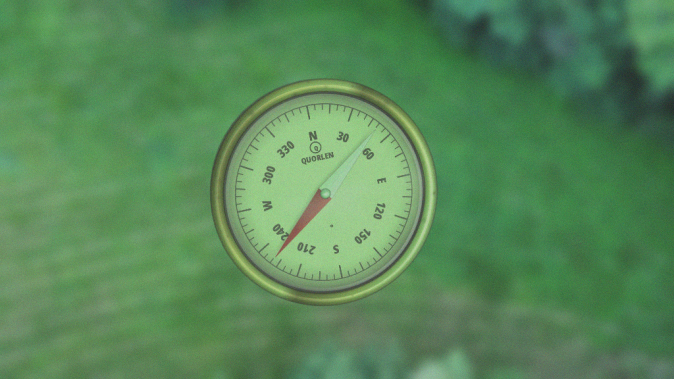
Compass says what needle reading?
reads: 230 °
